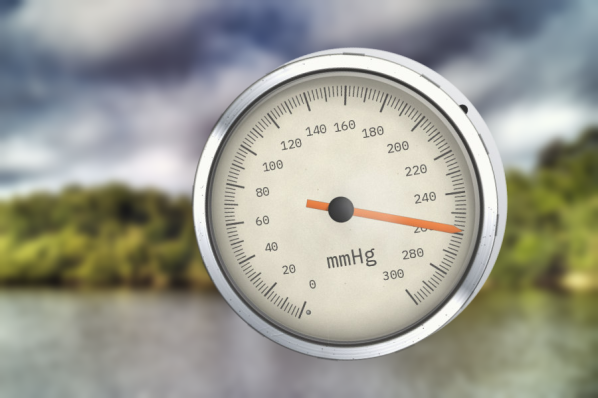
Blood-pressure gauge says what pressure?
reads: 258 mmHg
